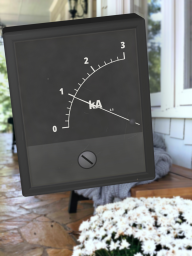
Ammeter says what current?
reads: 1 kA
